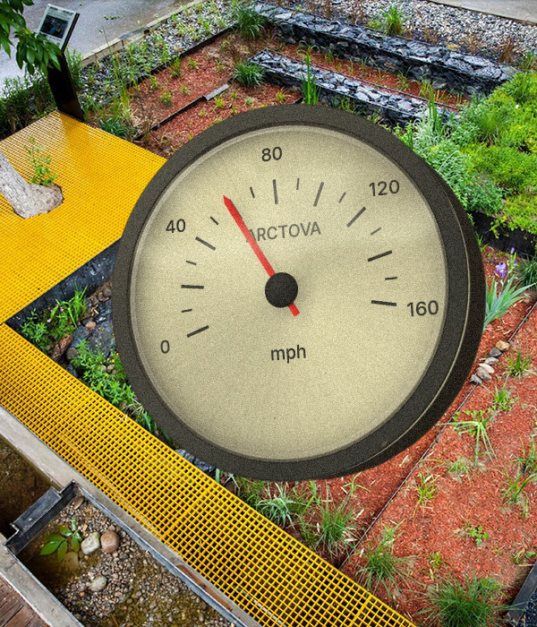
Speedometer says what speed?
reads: 60 mph
